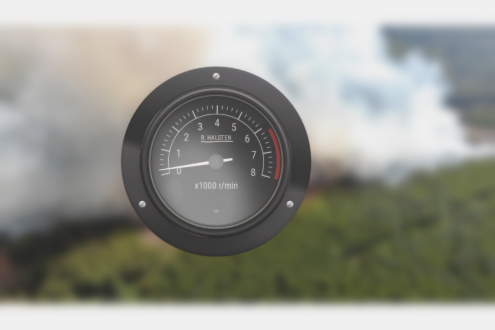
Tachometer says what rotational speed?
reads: 200 rpm
